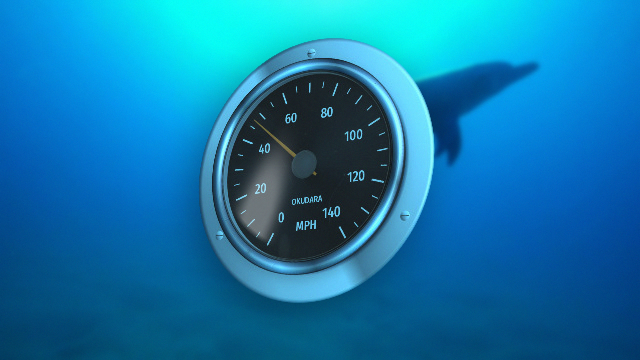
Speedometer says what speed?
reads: 47.5 mph
